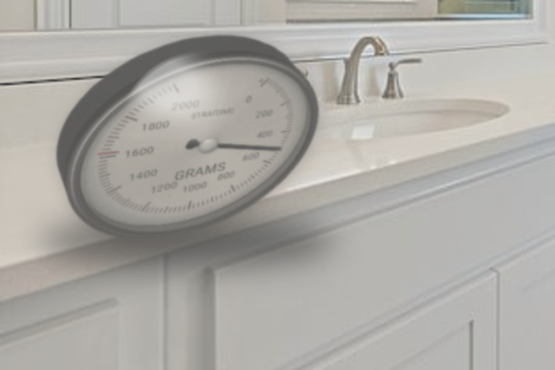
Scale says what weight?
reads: 500 g
